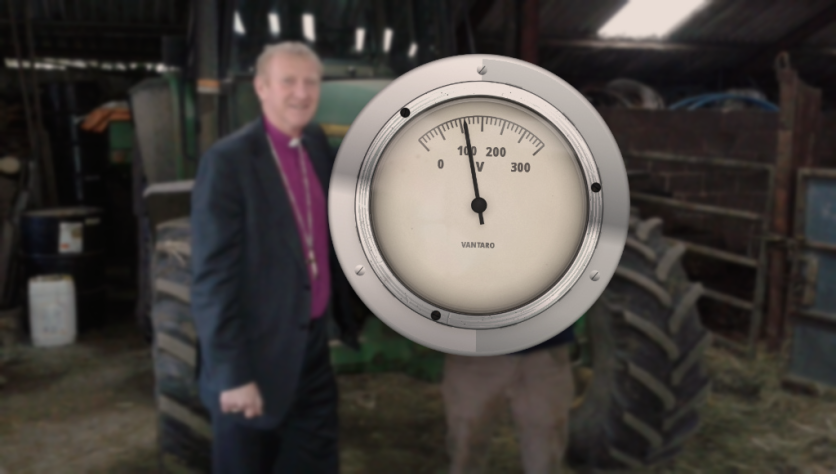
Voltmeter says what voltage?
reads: 110 V
